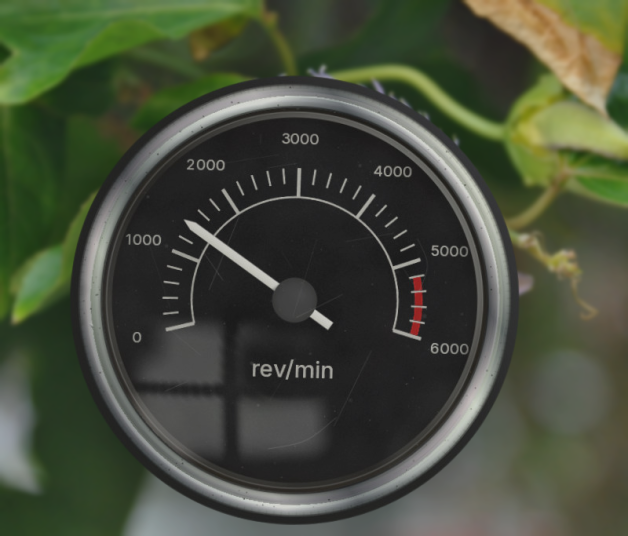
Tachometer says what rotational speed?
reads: 1400 rpm
